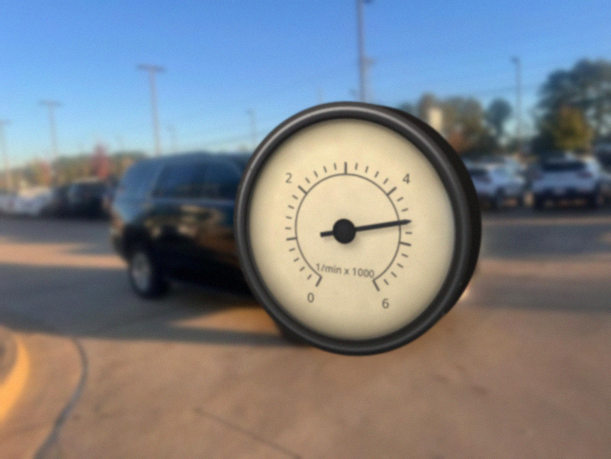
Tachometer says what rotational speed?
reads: 4600 rpm
